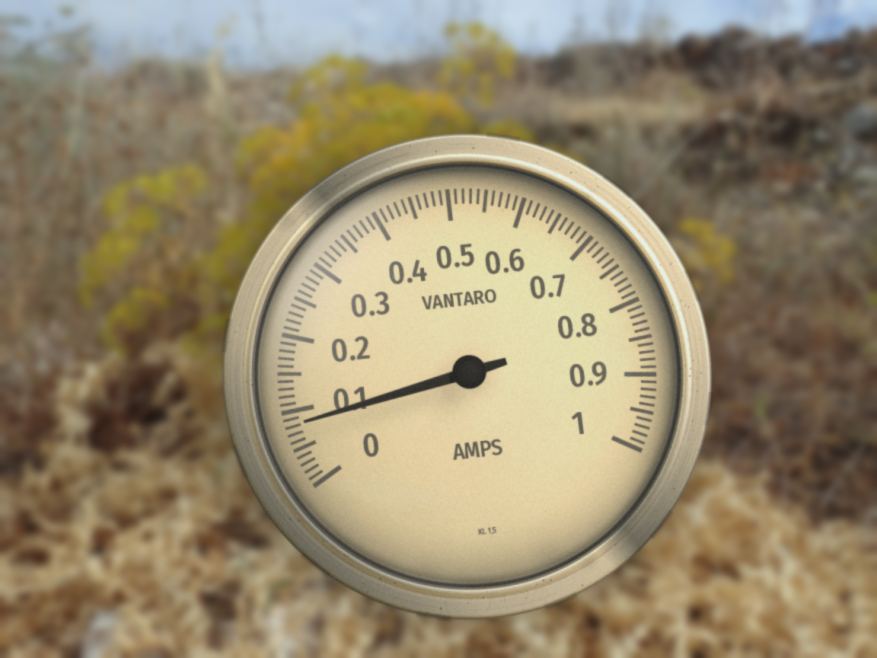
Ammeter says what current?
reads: 0.08 A
